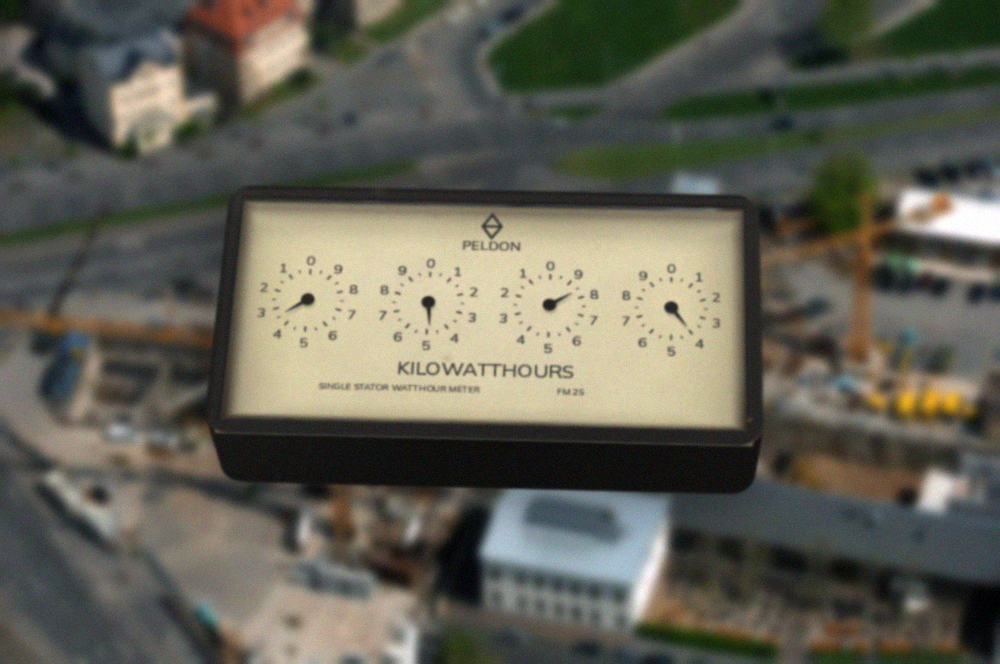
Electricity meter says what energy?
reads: 3484 kWh
